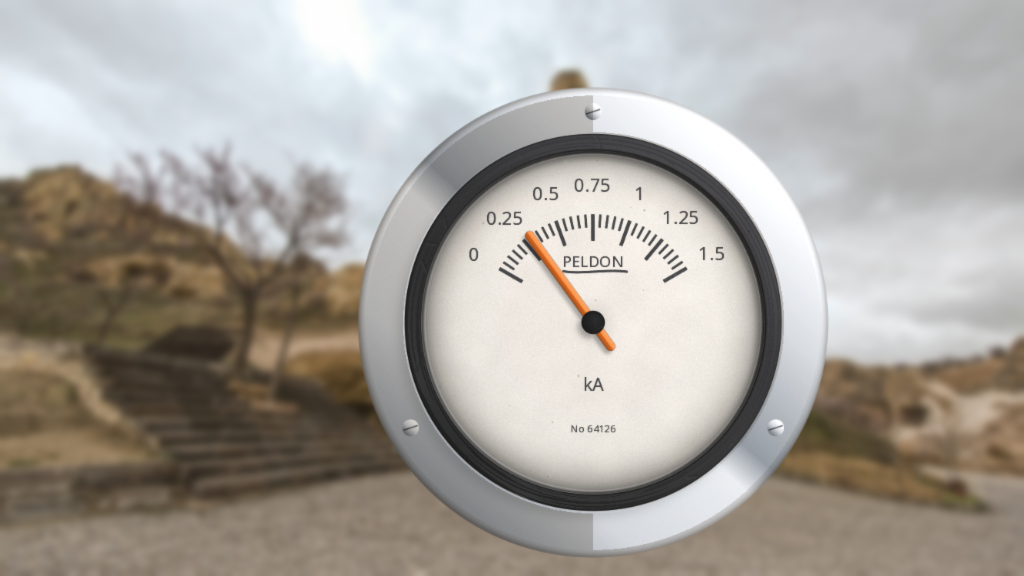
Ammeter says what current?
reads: 0.3 kA
